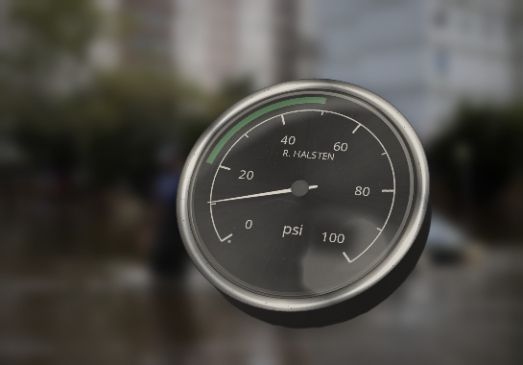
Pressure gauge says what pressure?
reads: 10 psi
